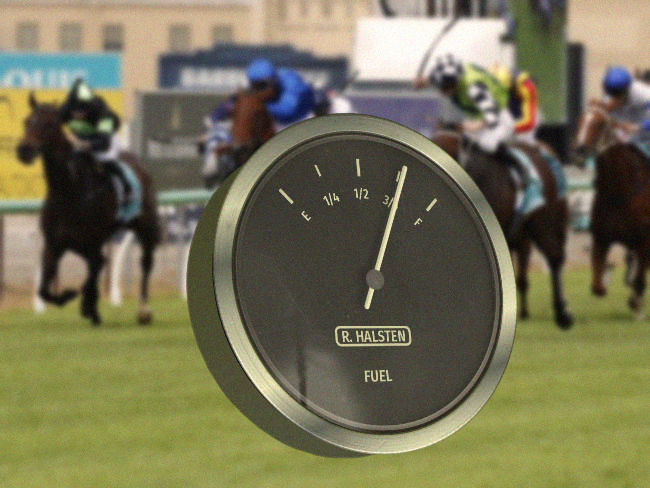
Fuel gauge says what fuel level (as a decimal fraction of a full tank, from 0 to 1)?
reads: 0.75
